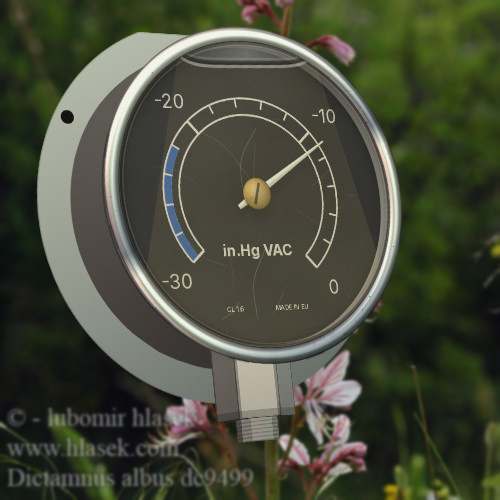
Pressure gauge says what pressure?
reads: -9 inHg
